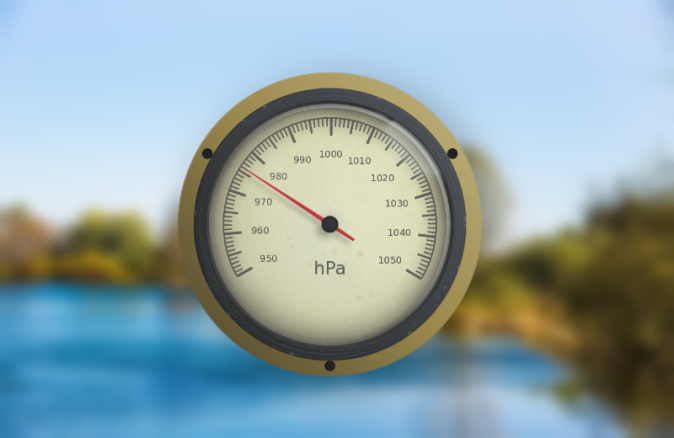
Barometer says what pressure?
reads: 976 hPa
